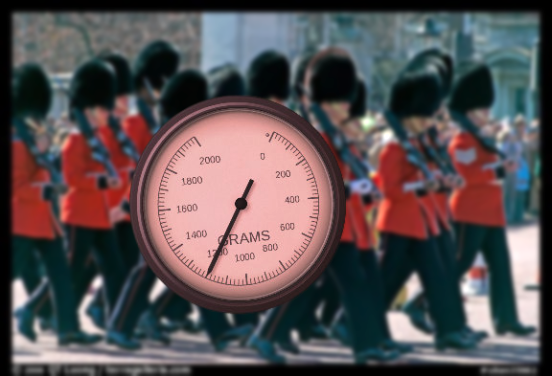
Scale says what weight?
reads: 1200 g
